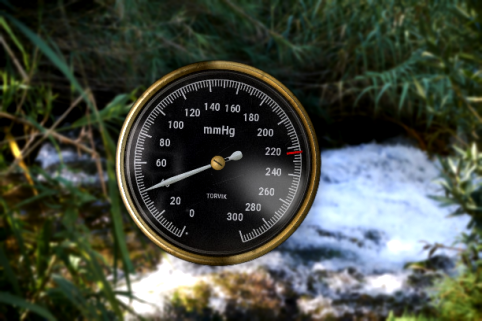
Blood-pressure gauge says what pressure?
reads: 40 mmHg
